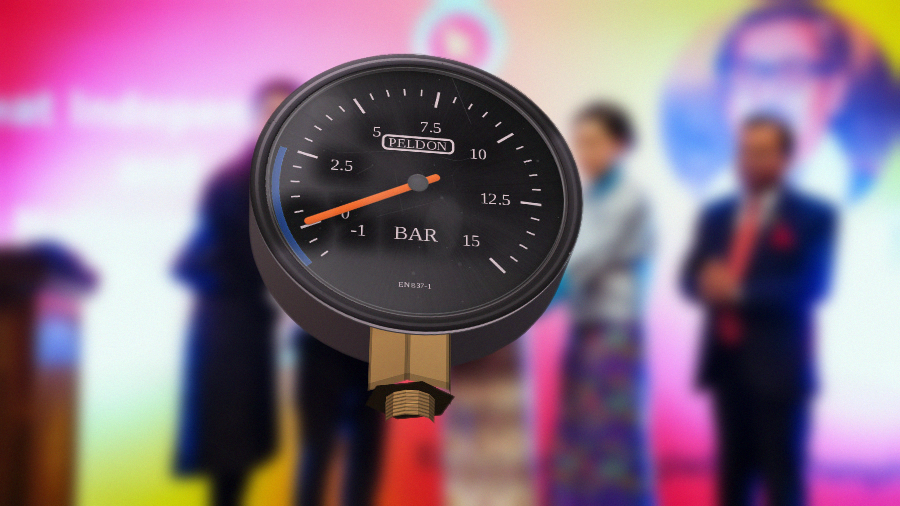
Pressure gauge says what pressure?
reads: 0 bar
